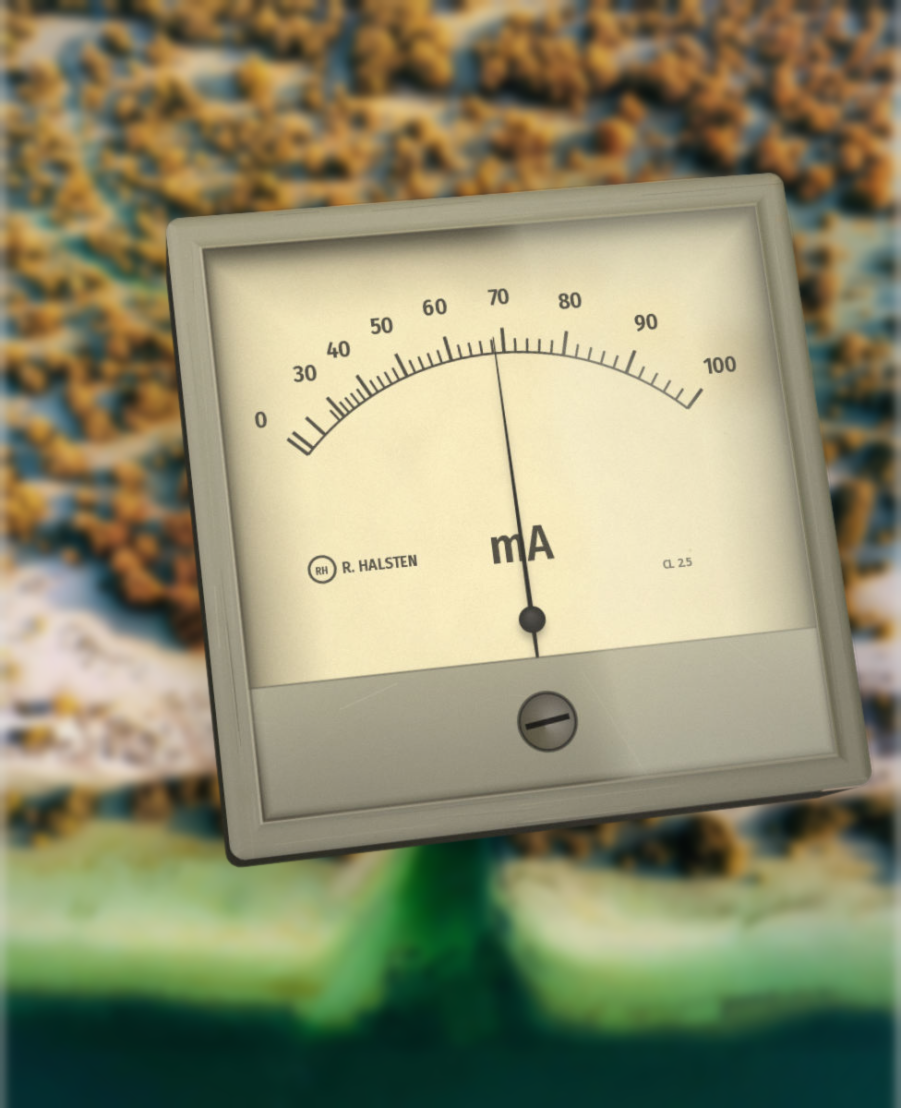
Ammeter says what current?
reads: 68 mA
